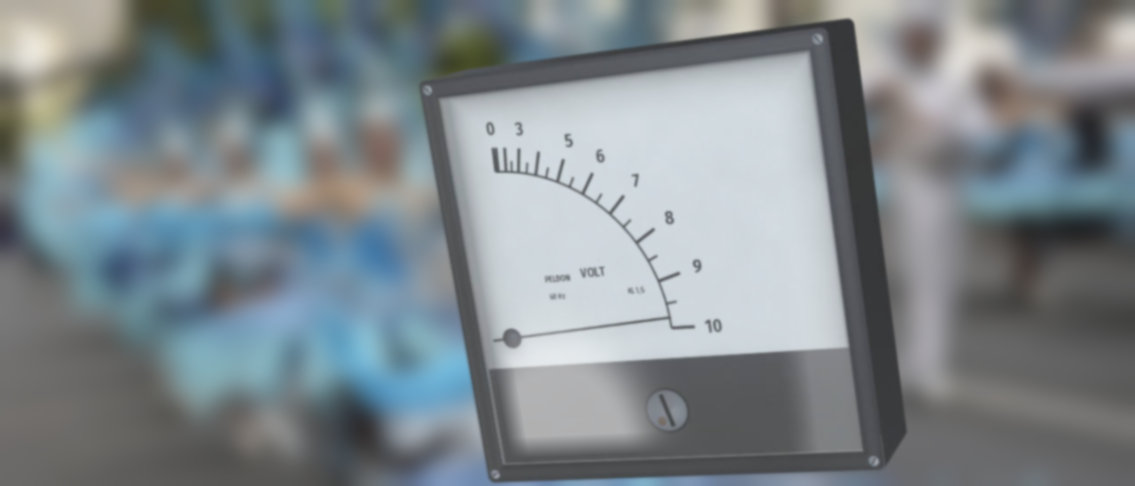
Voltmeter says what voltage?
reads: 9.75 V
